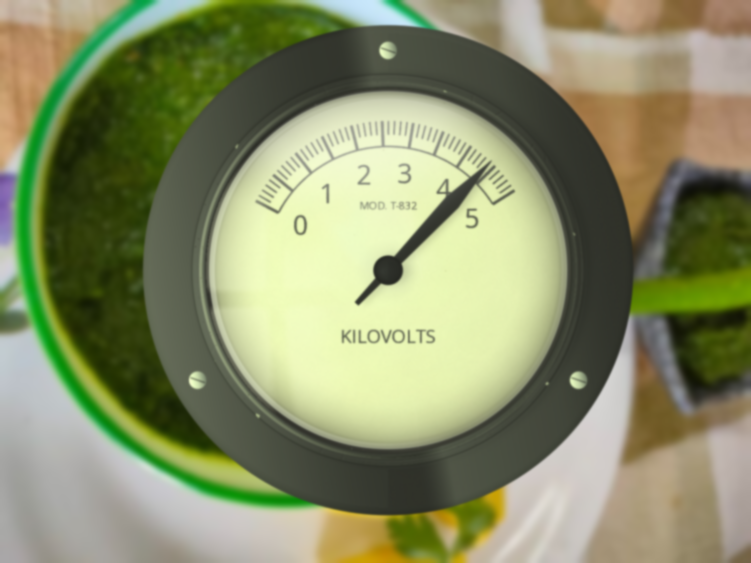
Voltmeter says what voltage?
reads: 4.4 kV
